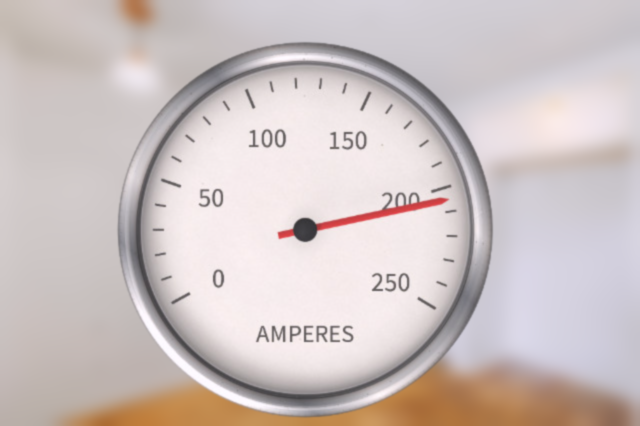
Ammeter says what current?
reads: 205 A
